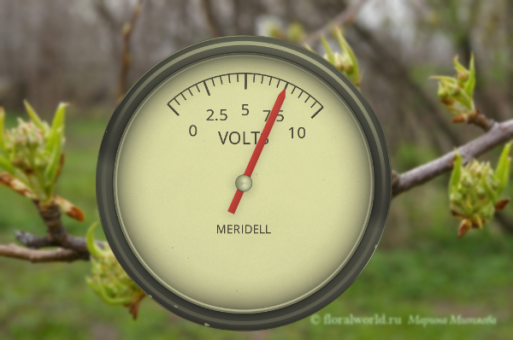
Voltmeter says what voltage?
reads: 7.5 V
